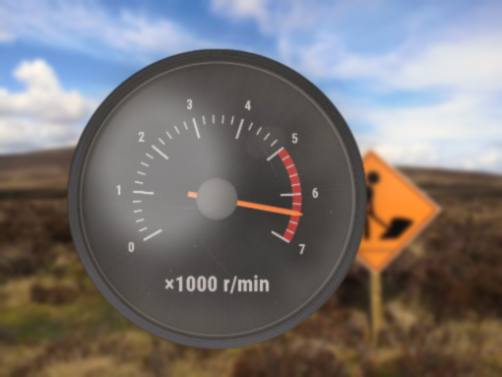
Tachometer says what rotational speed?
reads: 6400 rpm
